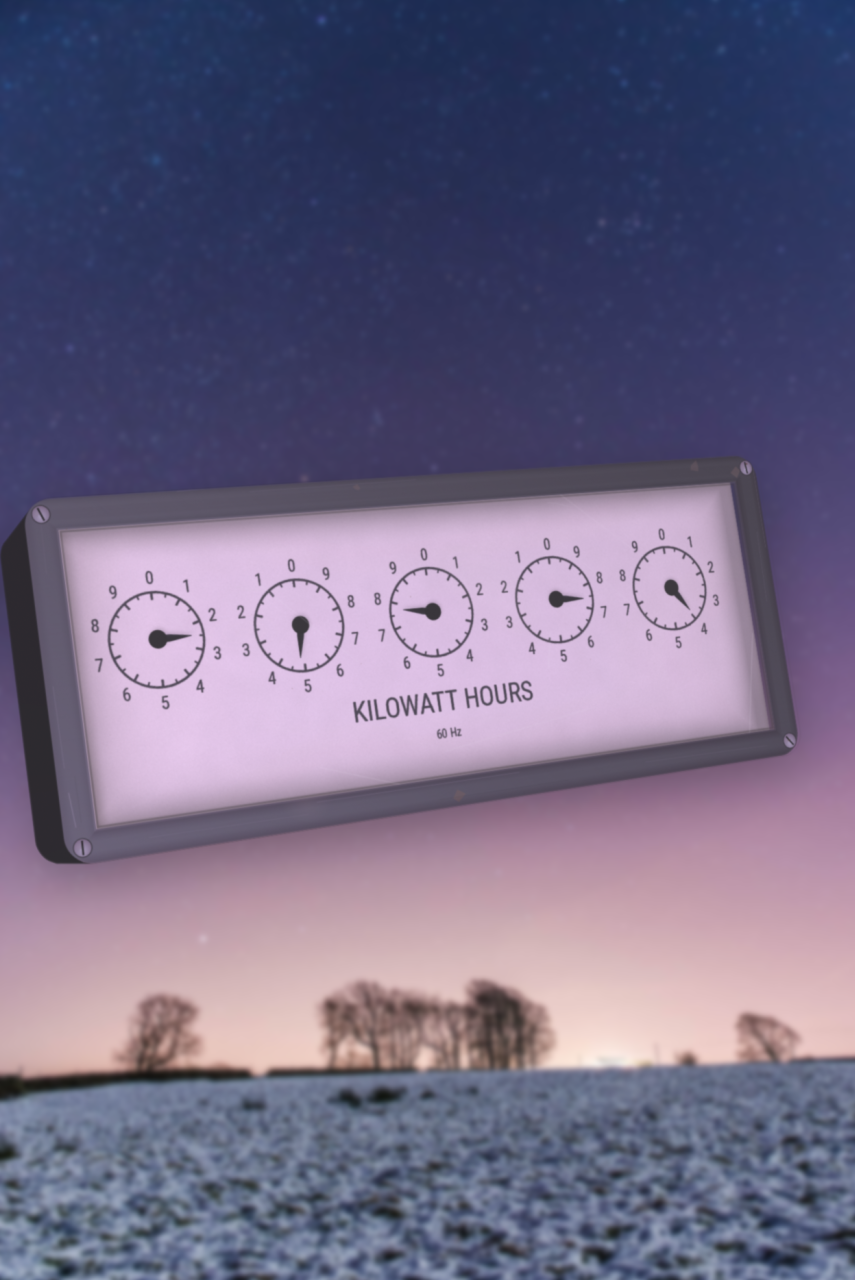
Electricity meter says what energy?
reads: 24774 kWh
